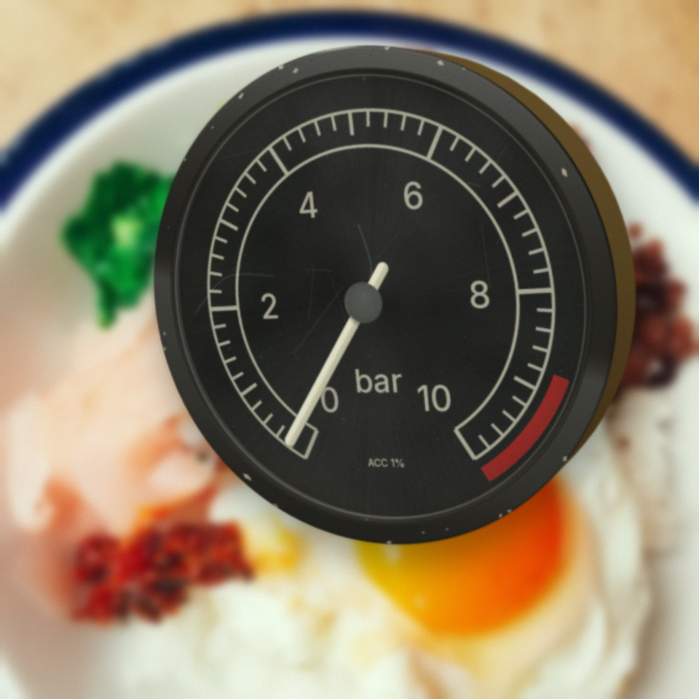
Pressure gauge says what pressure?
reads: 0.2 bar
